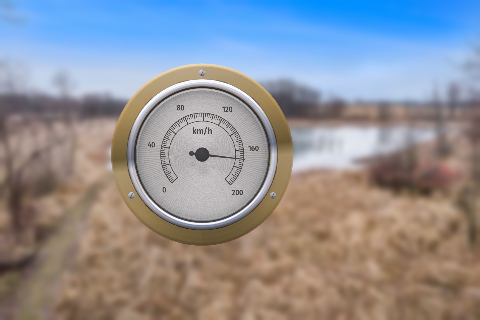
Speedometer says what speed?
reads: 170 km/h
